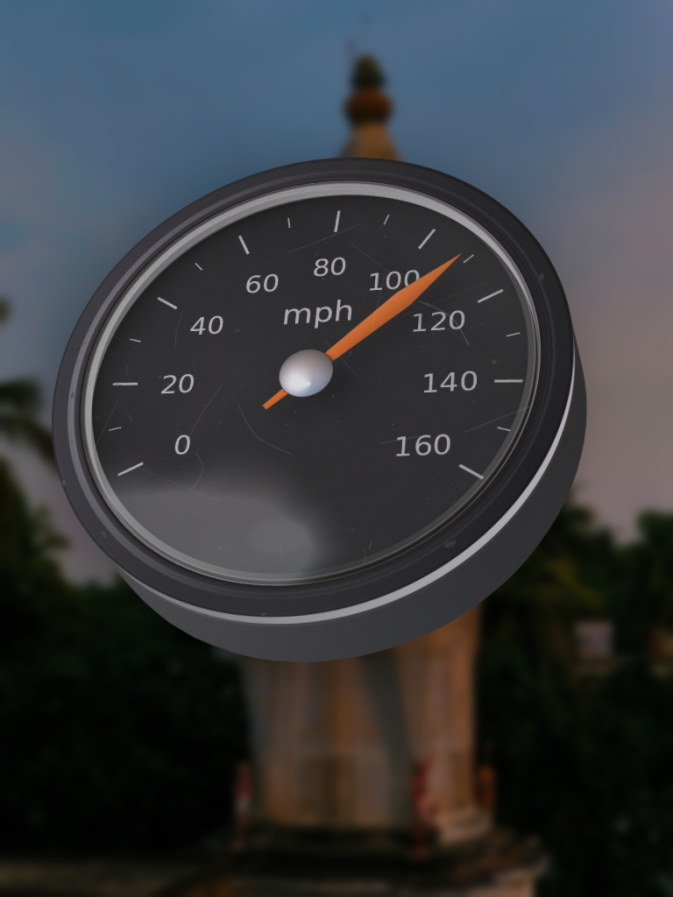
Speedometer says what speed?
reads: 110 mph
